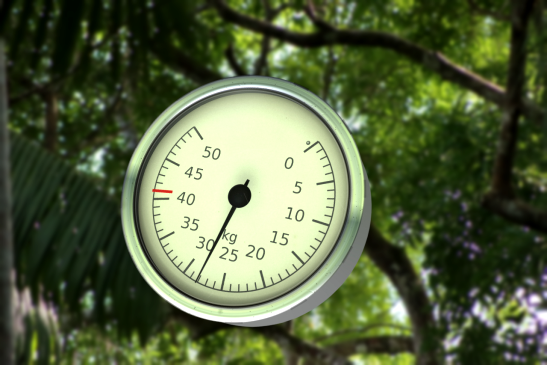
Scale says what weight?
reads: 28 kg
